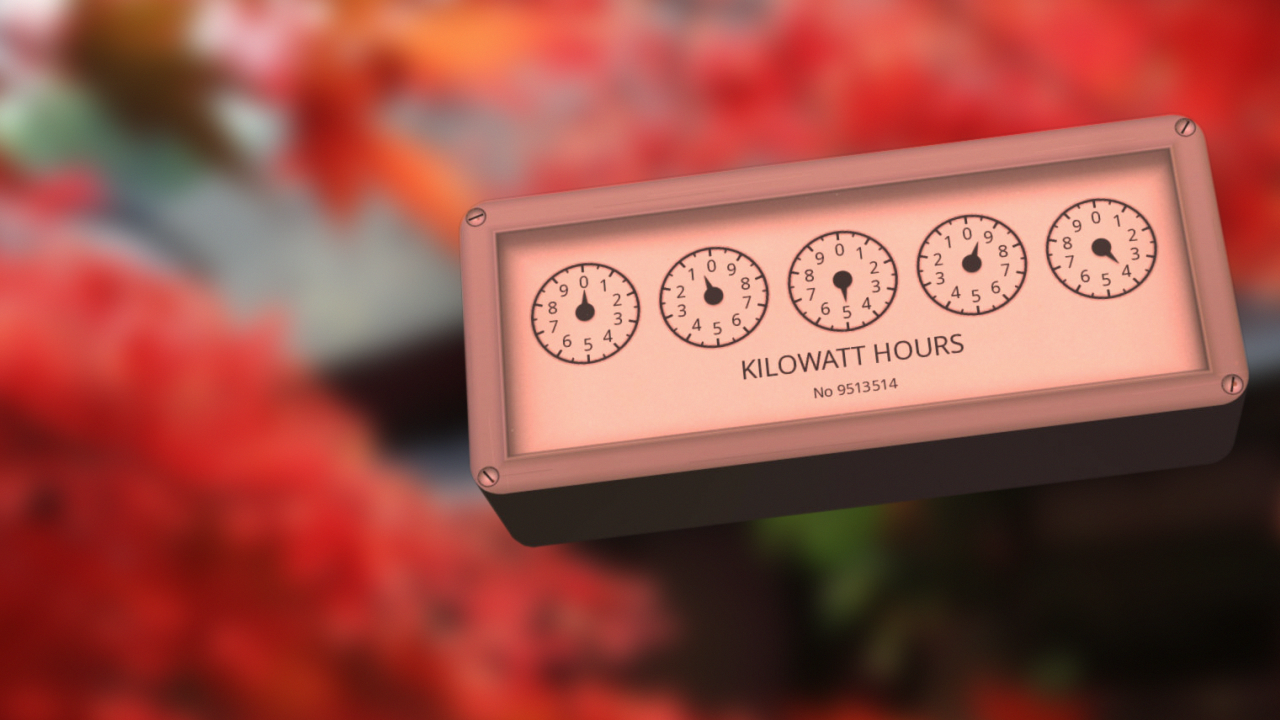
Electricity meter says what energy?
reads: 494 kWh
